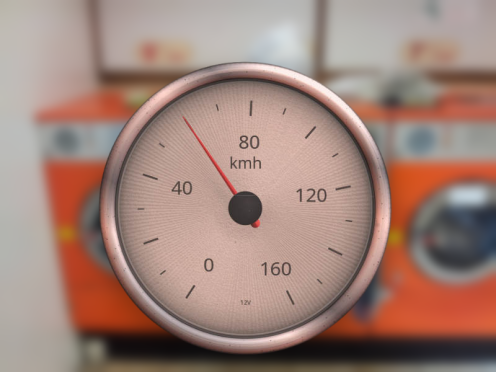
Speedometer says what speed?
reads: 60 km/h
